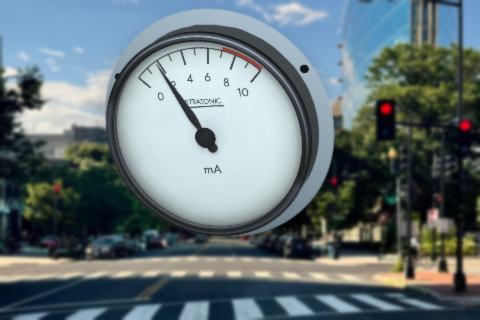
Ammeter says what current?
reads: 2 mA
